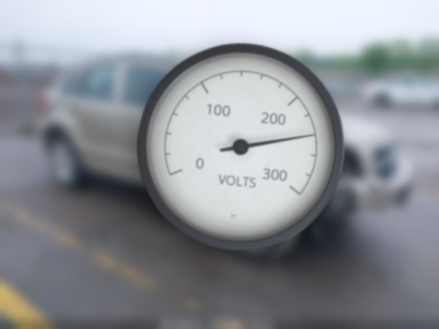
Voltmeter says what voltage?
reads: 240 V
